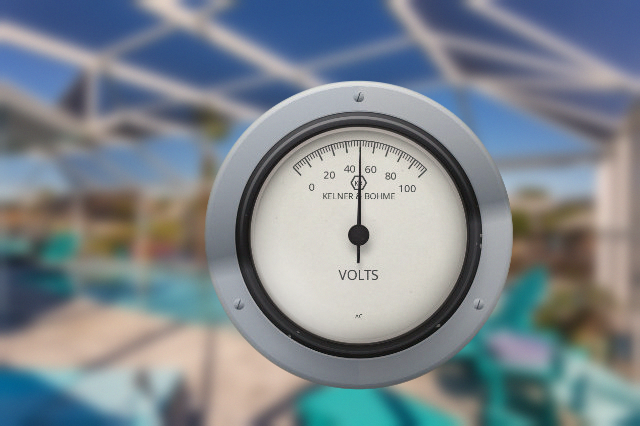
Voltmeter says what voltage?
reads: 50 V
